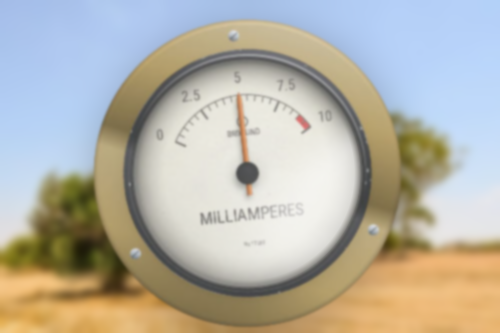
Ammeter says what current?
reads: 5 mA
